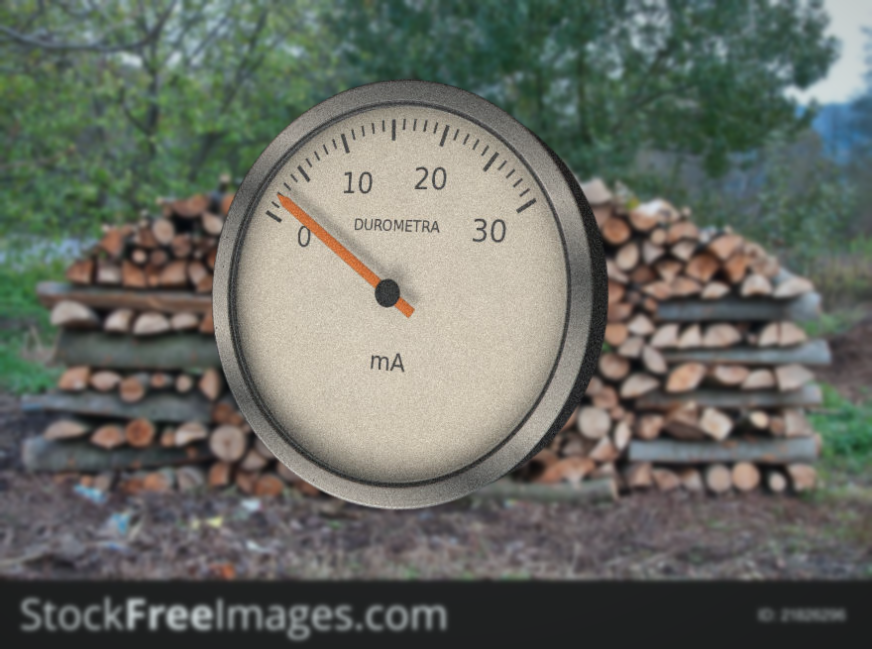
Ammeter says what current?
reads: 2 mA
